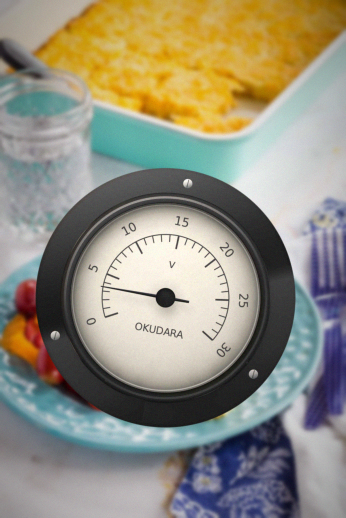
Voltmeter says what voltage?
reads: 3.5 V
